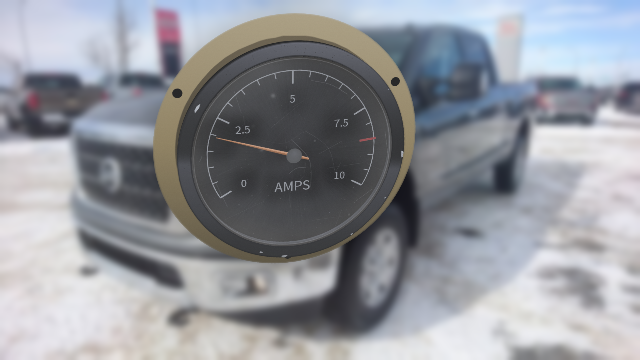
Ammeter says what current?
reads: 2 A
